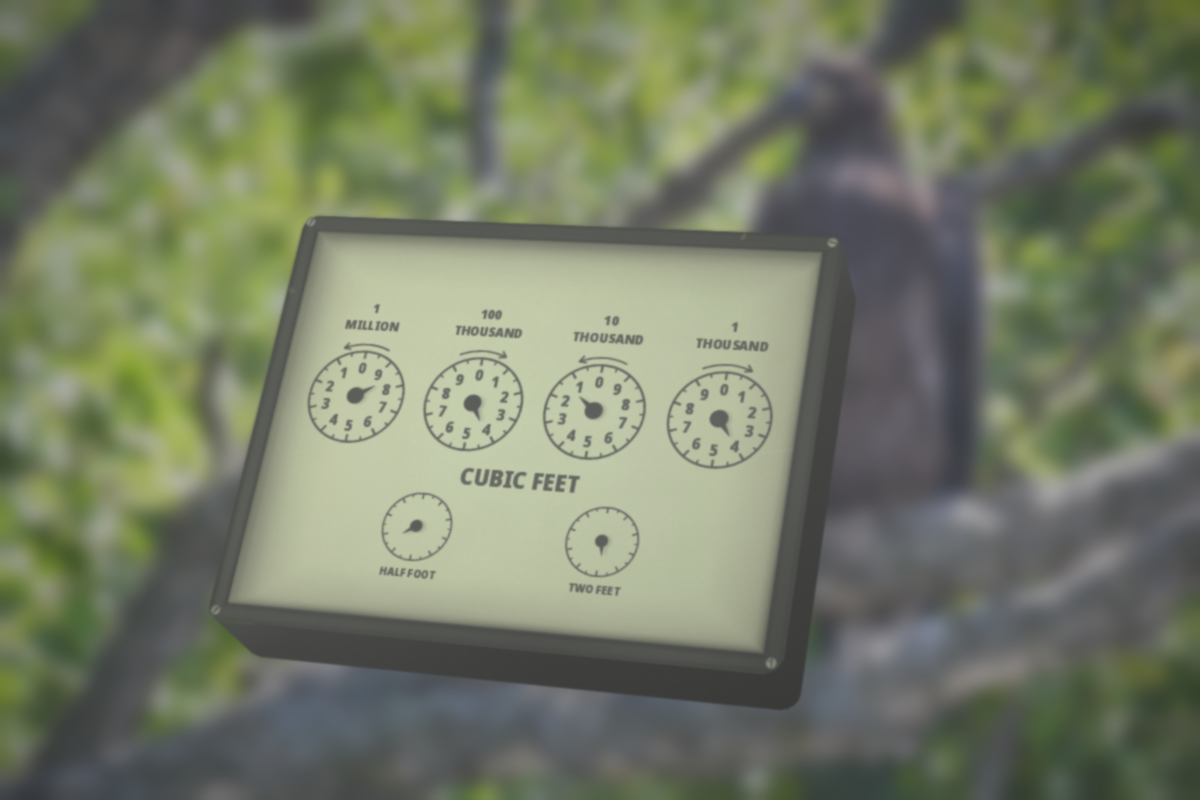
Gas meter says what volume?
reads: 841400 ft³
